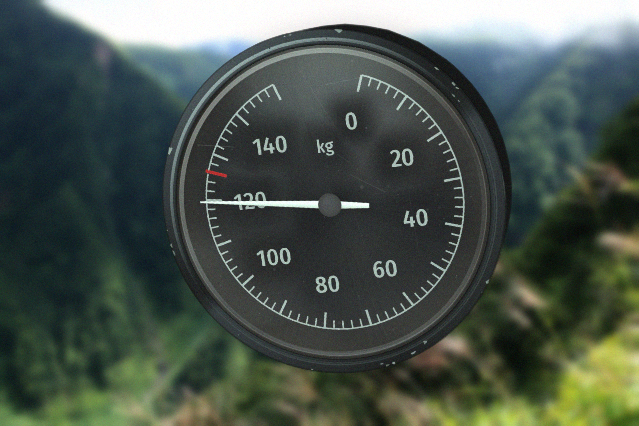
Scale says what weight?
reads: 120 kg
